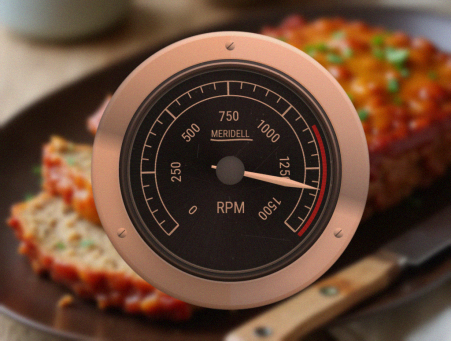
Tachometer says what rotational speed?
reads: 1325 rpm
